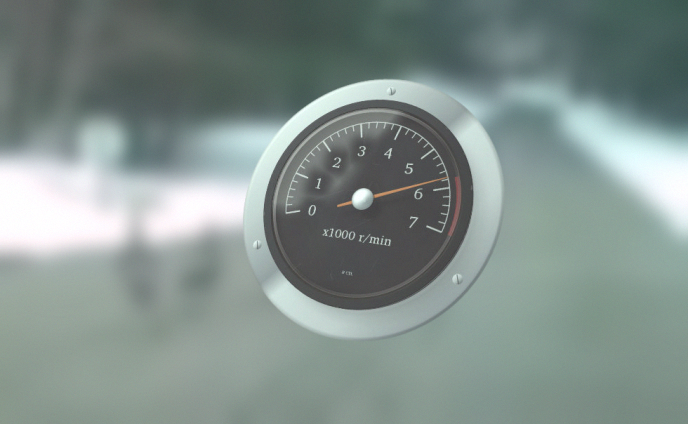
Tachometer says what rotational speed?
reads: 5800 rpm
